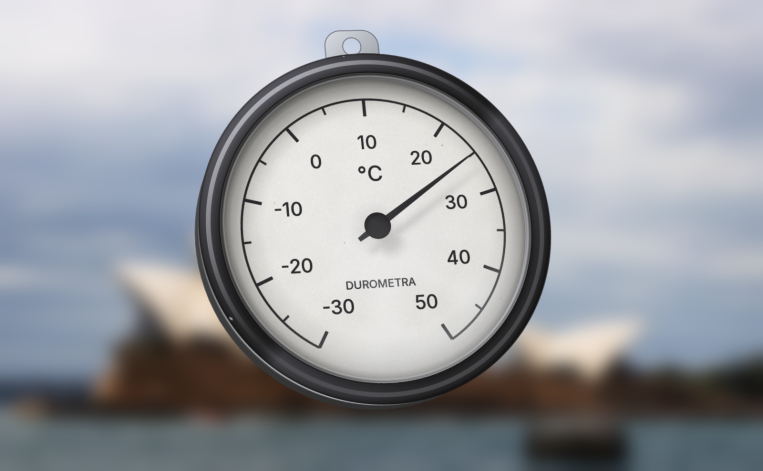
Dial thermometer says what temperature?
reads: 25 °C
